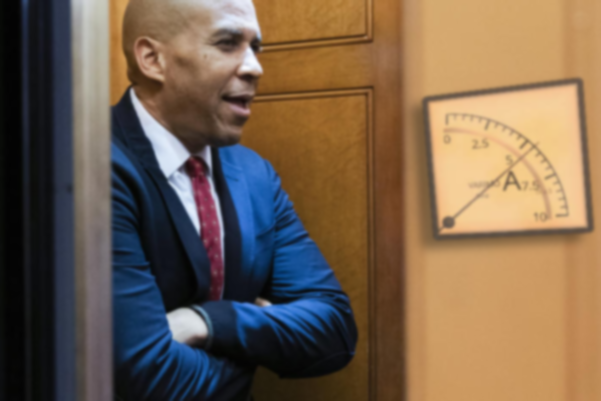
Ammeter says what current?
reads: 5.5 A
